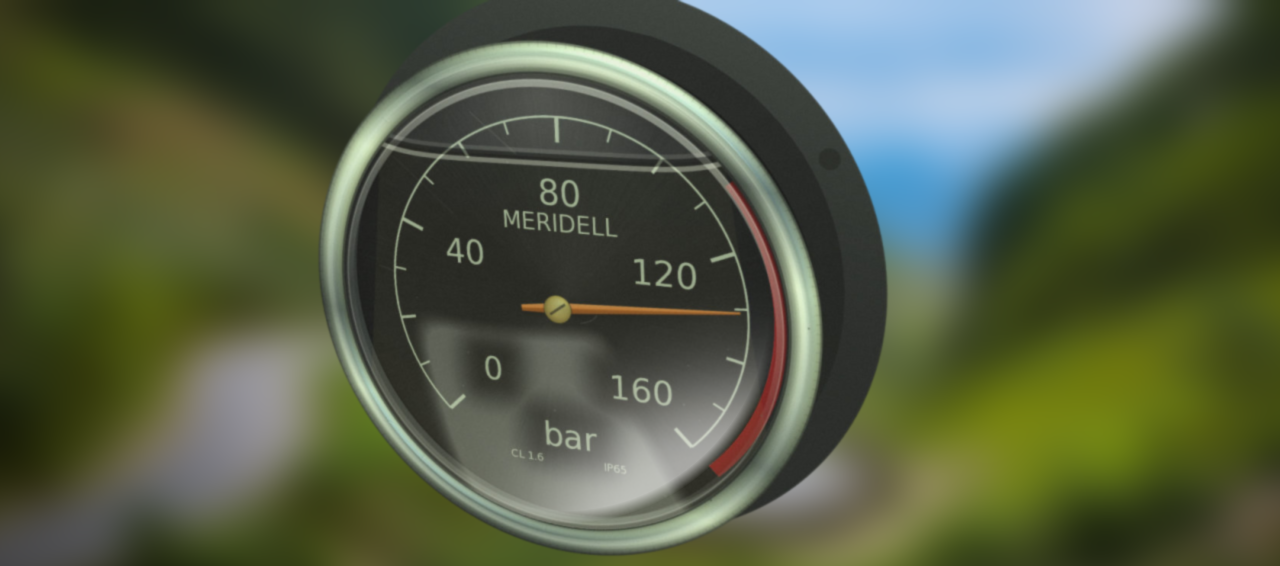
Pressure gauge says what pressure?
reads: 130 bar
